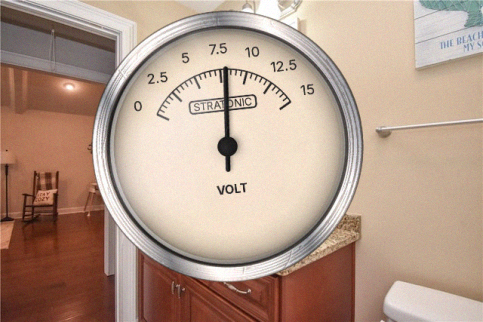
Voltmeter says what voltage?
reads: 8 V
